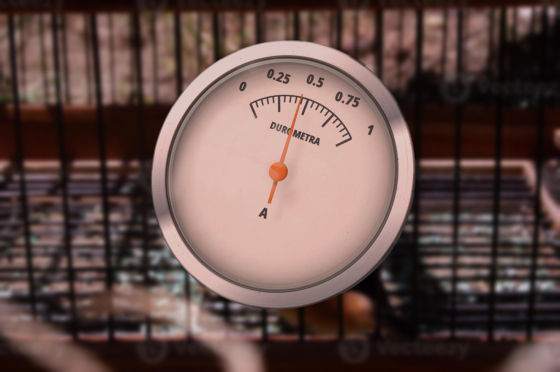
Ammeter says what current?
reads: 0.45 A
